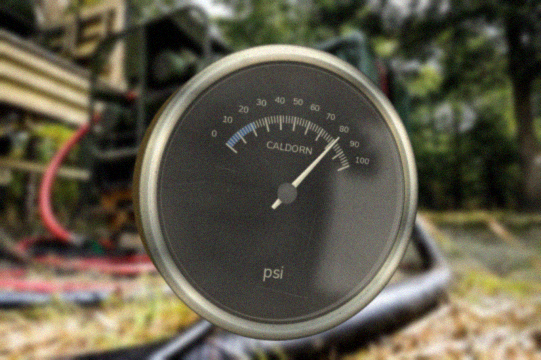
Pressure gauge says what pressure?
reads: 80 psi
